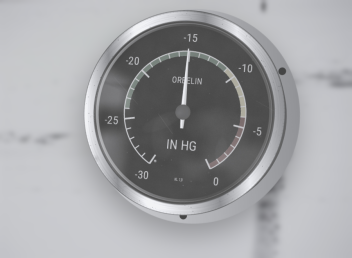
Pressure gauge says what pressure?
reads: -15 inHg
